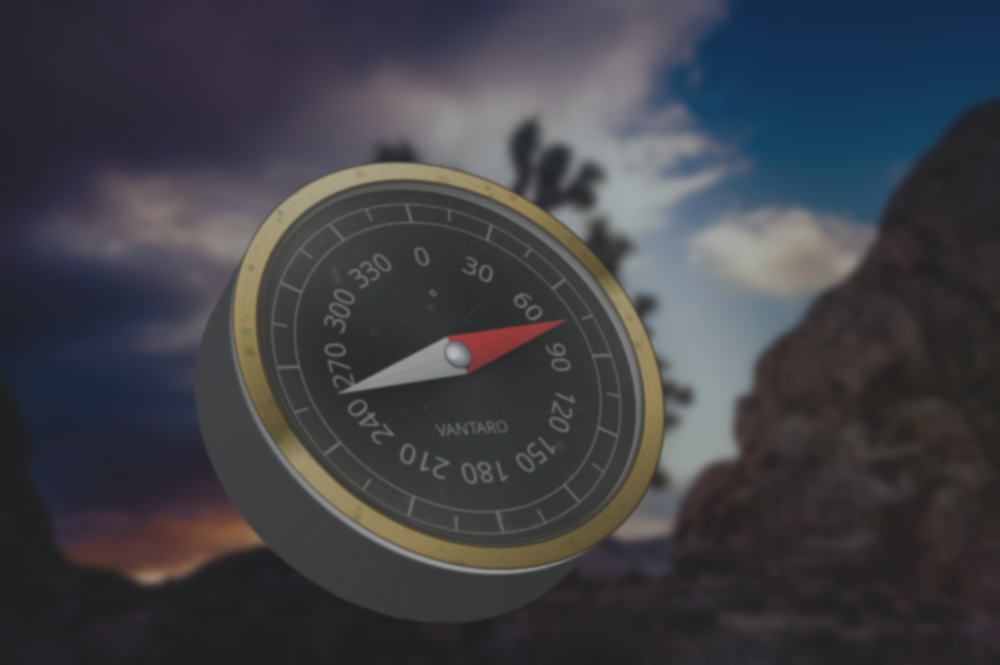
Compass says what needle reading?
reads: 75 °
